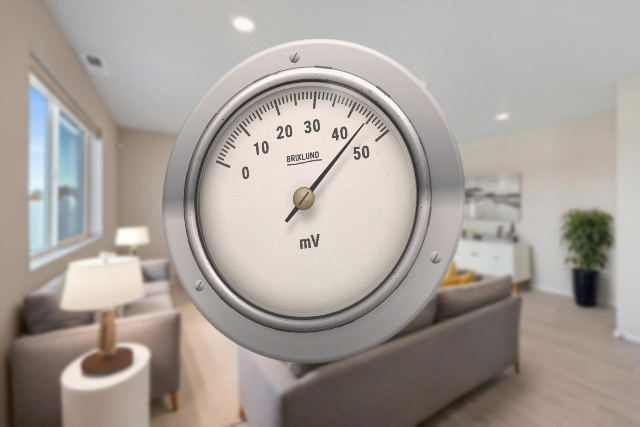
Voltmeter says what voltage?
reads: 45 mV
